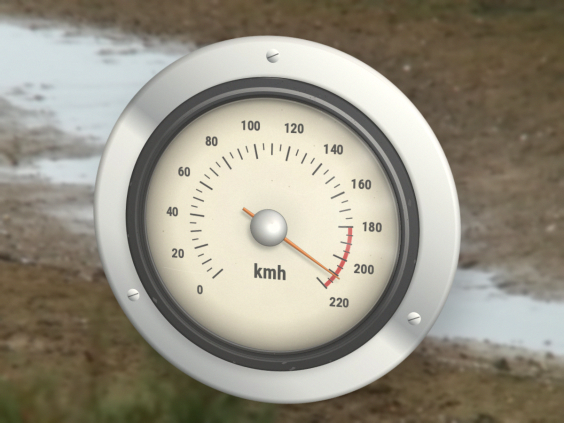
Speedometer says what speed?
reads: 210 km/h
